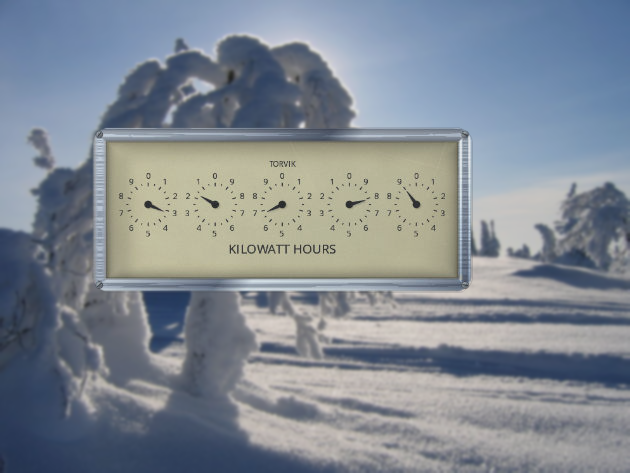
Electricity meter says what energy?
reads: 31679 kWh
